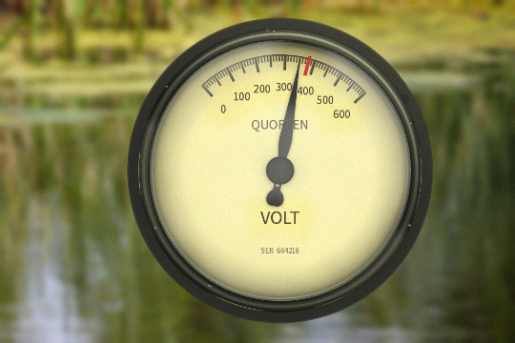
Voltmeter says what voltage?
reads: 350 V
